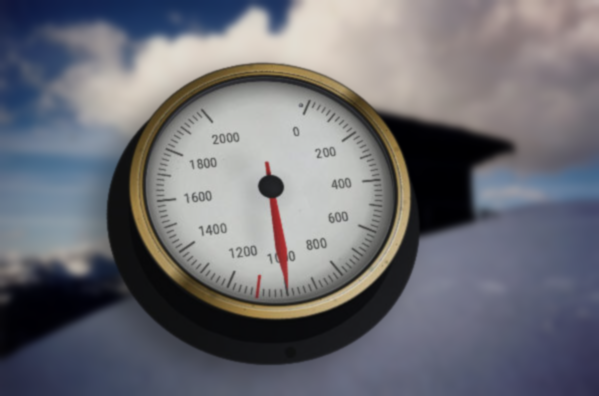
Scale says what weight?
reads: 1000 g
